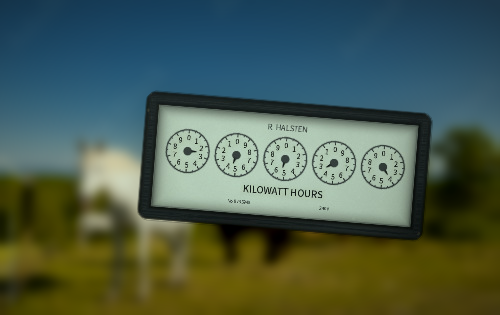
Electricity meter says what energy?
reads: 24534 kWh
